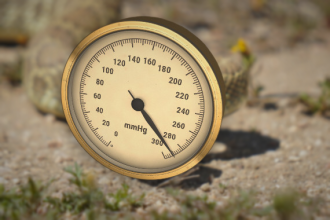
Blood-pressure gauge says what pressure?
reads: 290 mmHg
